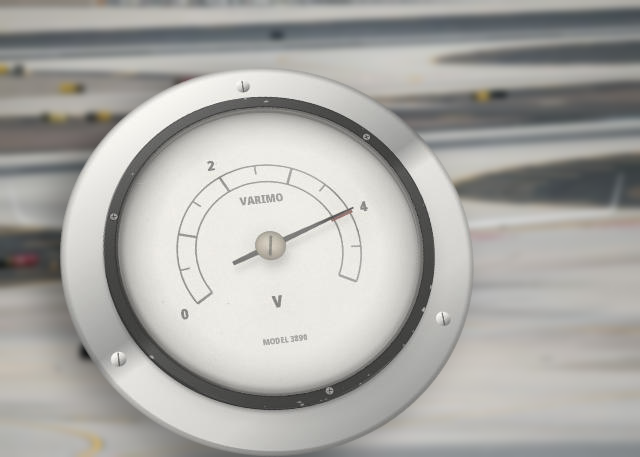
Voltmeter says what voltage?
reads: 4 V
